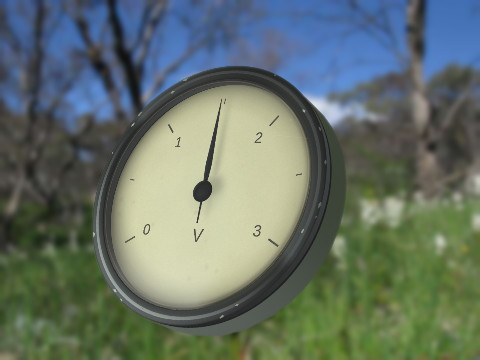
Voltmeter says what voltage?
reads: 1.5 V
